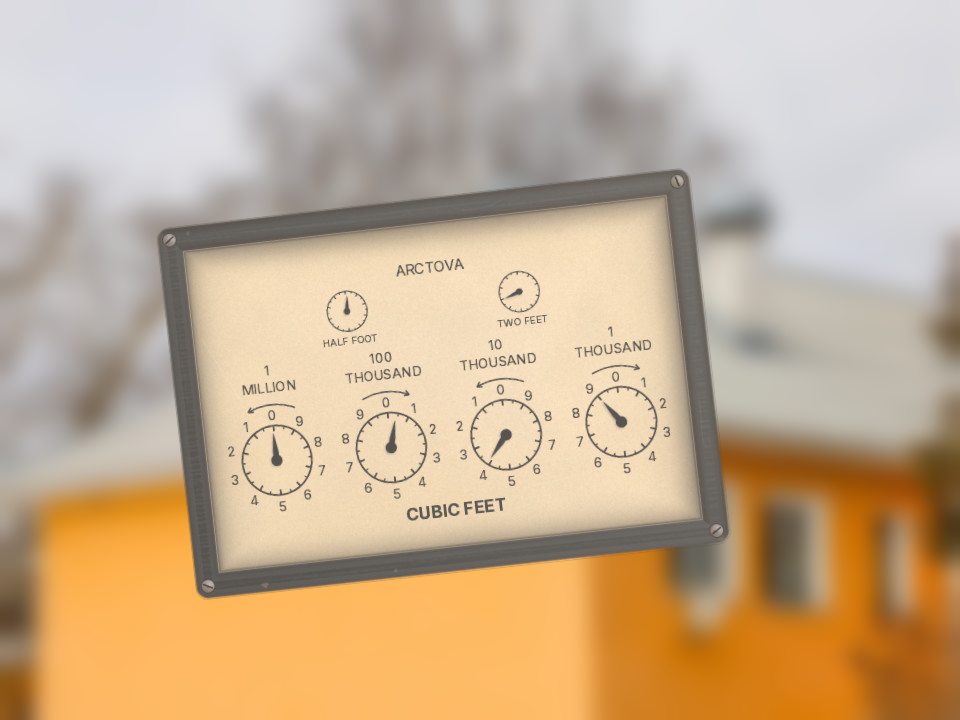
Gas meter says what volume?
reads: 3900 ft³
